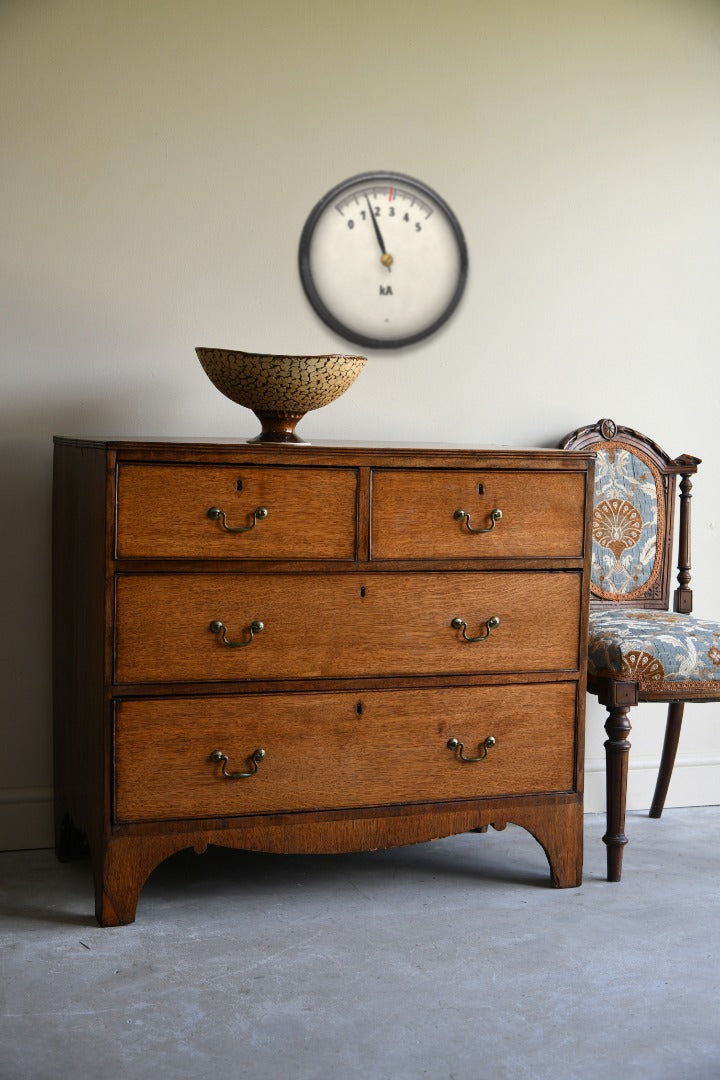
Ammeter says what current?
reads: 1.5 kA
